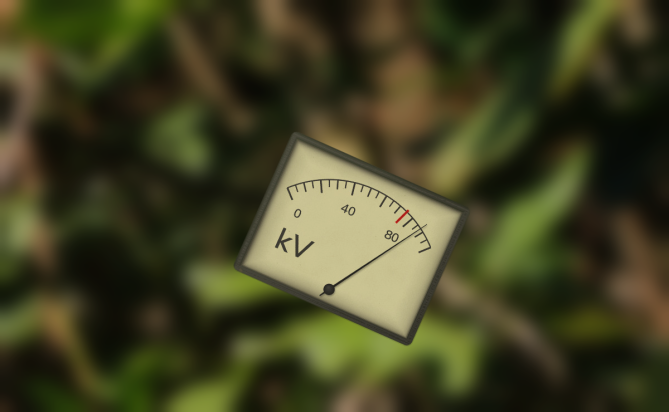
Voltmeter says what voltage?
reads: 87.5 kV
